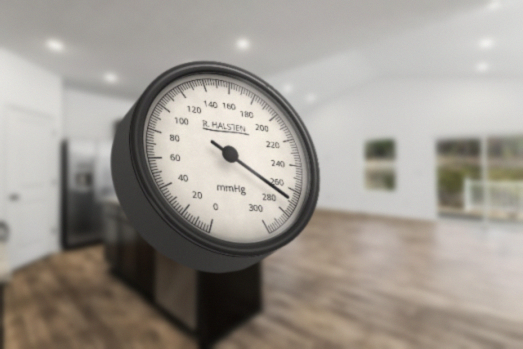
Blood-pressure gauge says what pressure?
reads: 270 mmHg
